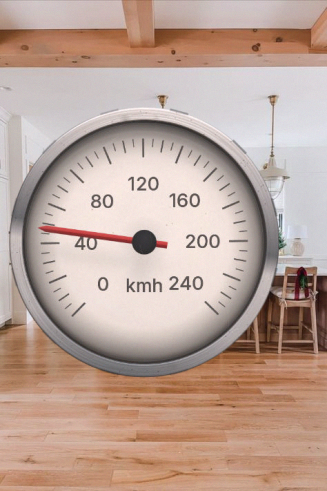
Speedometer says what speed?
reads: 47.5 km/h
